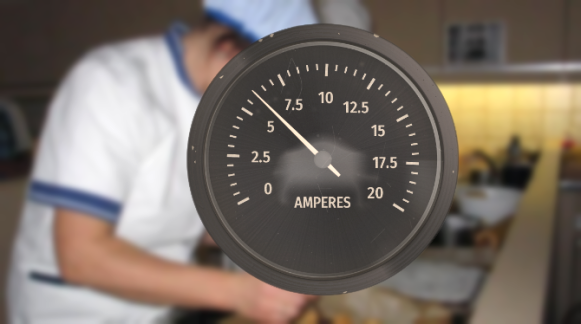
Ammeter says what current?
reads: 6 A
